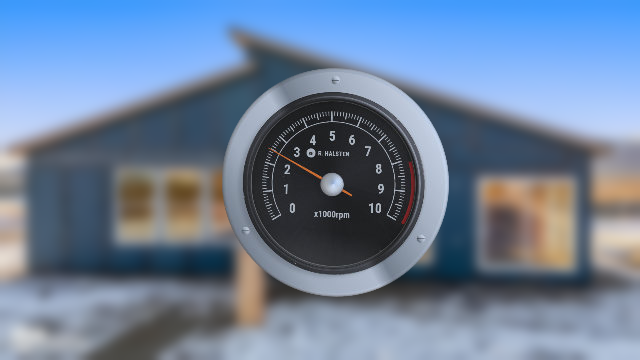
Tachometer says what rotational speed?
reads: 2500 rpm
